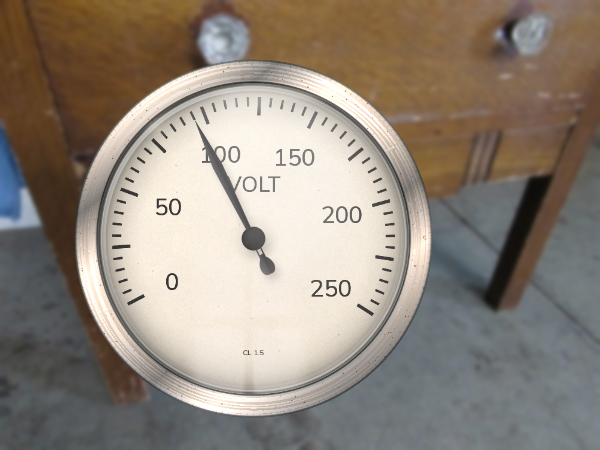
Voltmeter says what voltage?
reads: 95 V
